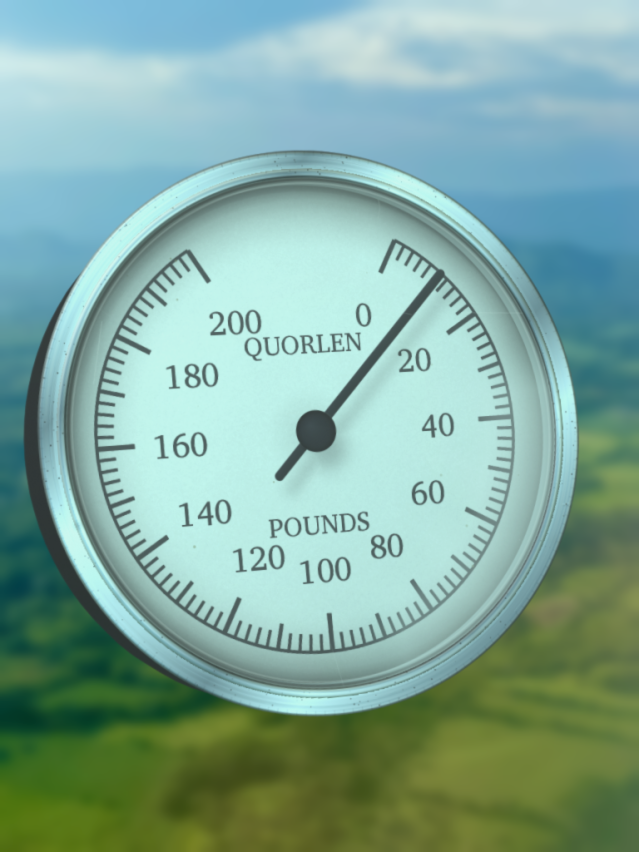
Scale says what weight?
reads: 10 lb
